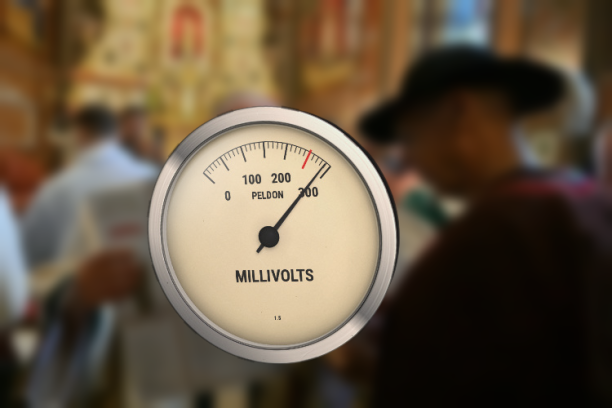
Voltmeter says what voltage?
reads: 290 mV
